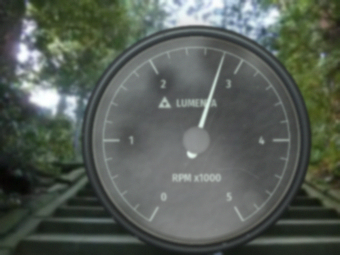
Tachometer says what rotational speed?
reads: 2800 rpm
